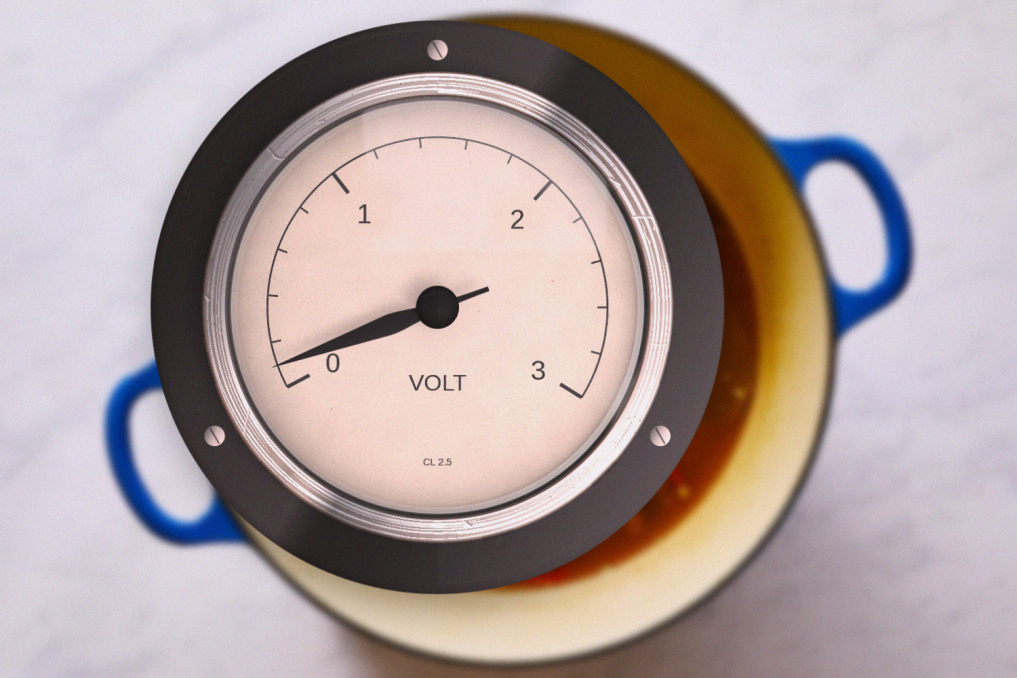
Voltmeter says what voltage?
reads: 0.1 V
